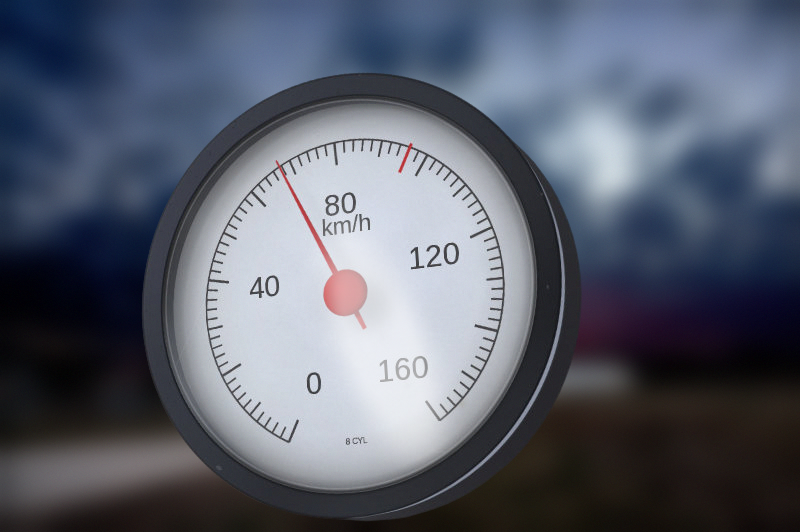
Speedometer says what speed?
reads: 68 km/h
